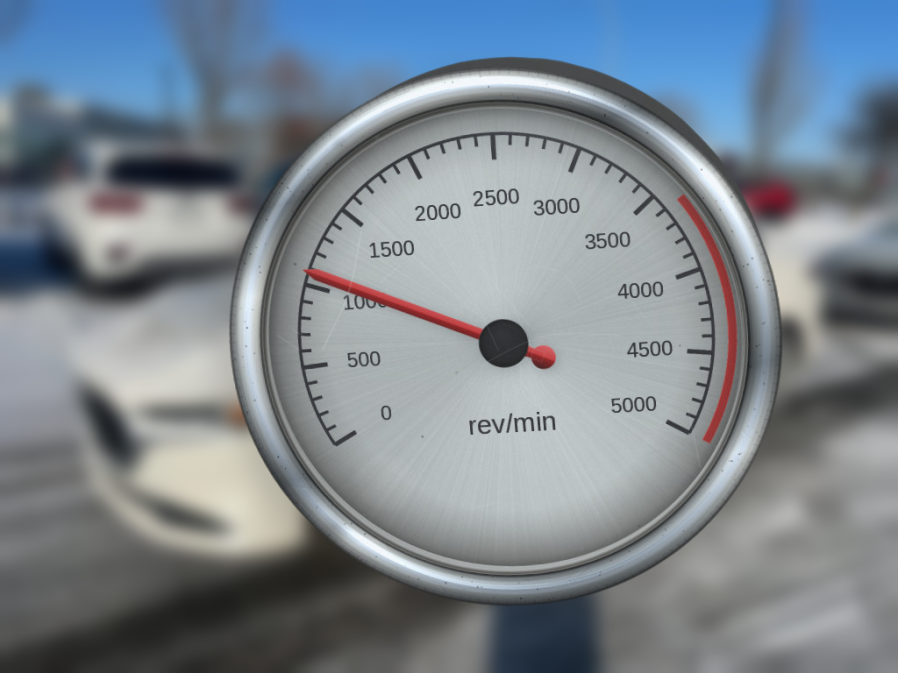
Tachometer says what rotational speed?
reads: 1100 rpm
